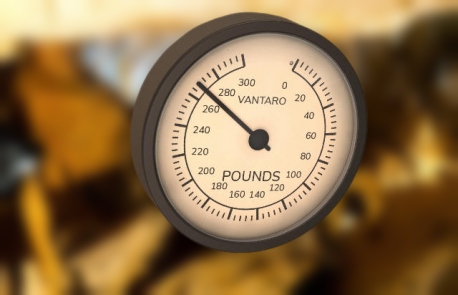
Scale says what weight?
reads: 268 lb
